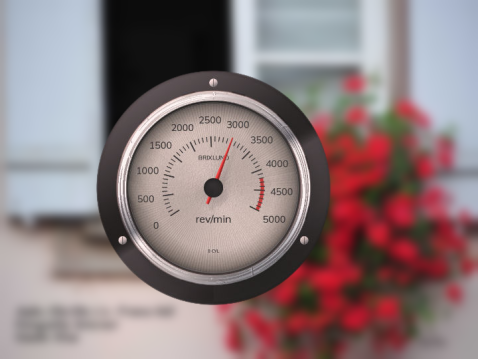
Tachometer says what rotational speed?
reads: 3000 rpm
